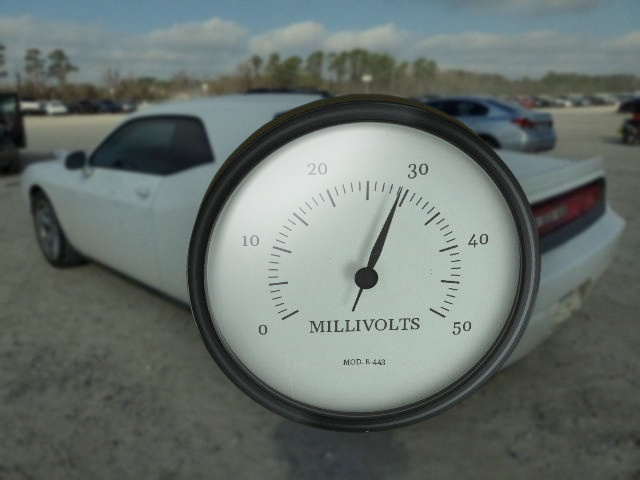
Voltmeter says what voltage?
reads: 29 mV
